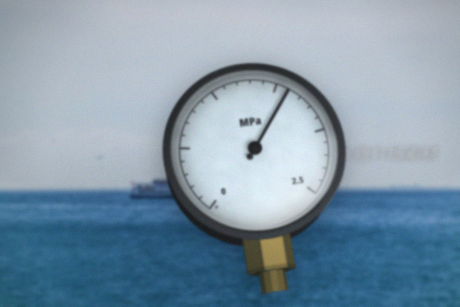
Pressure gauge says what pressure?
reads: 1.6 MPa
